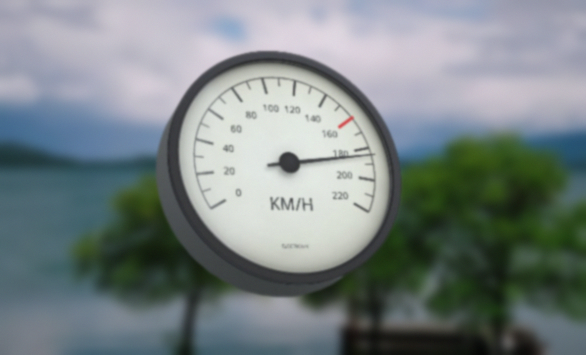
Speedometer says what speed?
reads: 185 km/h
